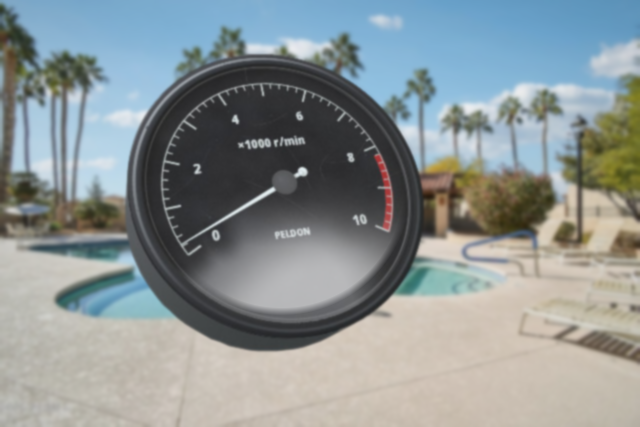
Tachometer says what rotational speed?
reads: 200 rpm
